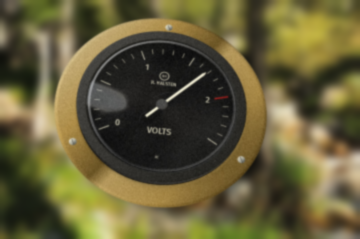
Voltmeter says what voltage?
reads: 1.7 V
